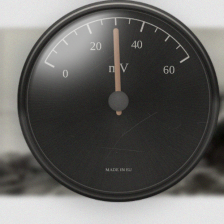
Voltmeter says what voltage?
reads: 30 mV
